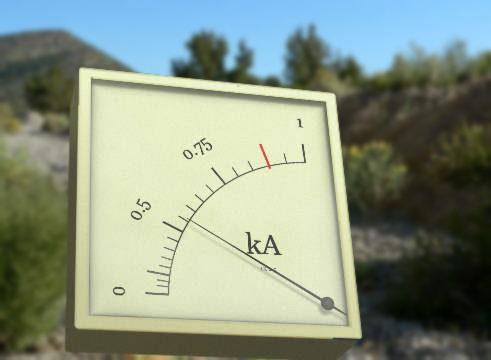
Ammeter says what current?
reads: 0.55 kA
